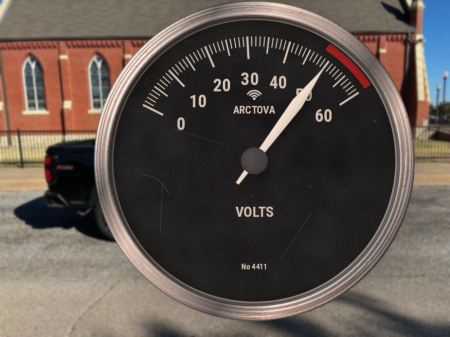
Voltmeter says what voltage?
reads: 50 V
